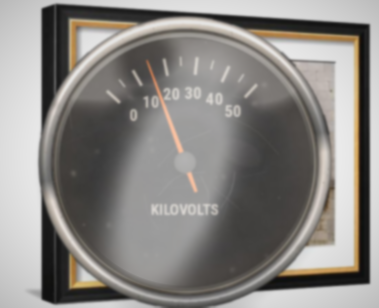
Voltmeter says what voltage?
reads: 15 kV
